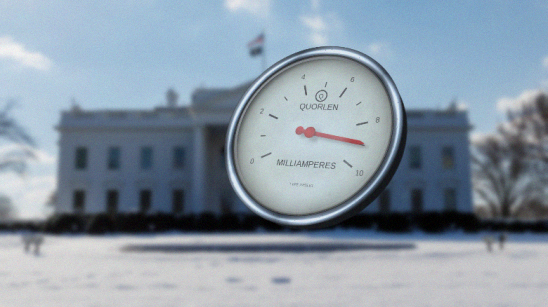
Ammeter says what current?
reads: 9 mA
